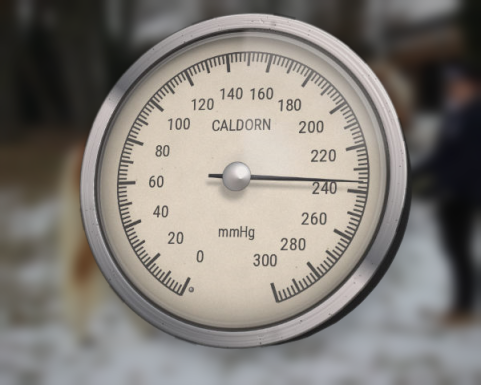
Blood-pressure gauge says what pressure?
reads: 236 mmHg
